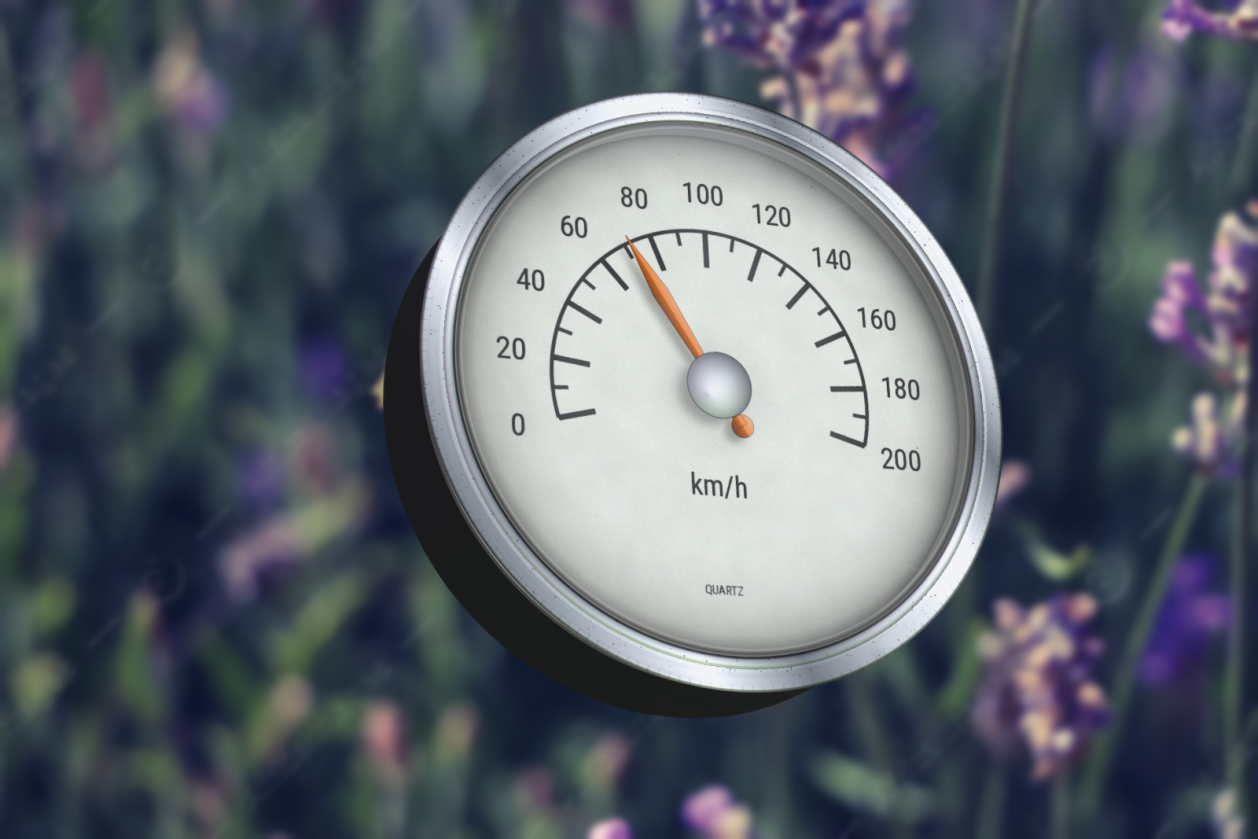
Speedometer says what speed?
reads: 70 km/h
